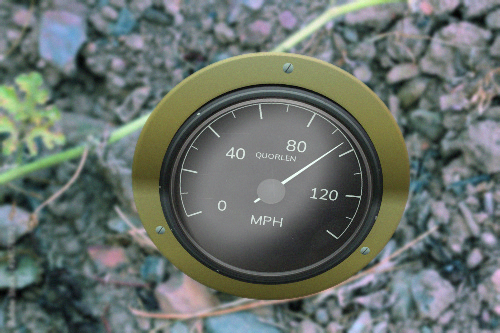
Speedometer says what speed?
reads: 95 mph
